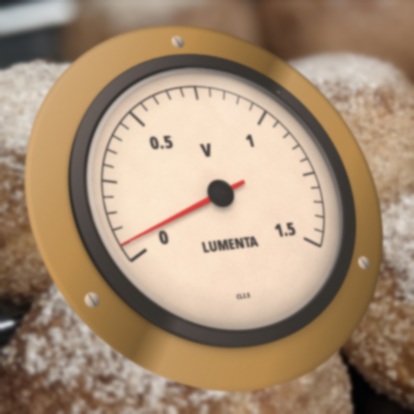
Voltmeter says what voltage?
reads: 0.05 V
